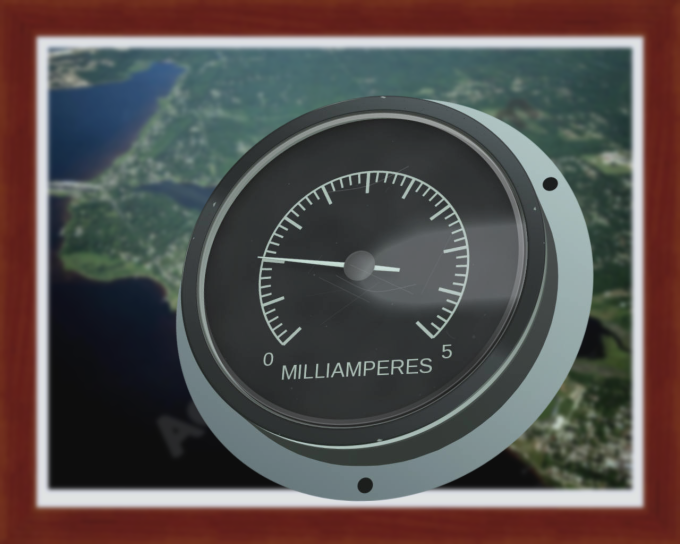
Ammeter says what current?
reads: 1 mA
